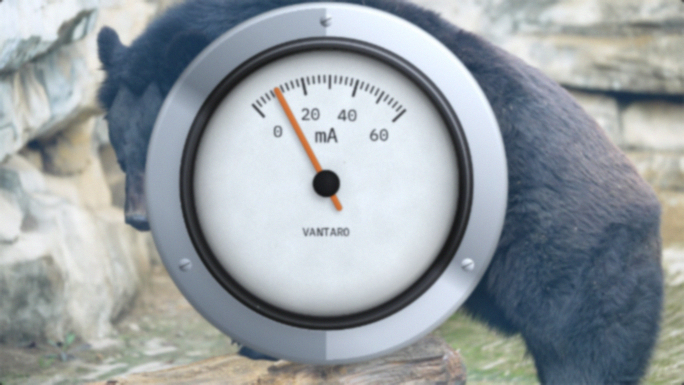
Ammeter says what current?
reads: 10 mA
